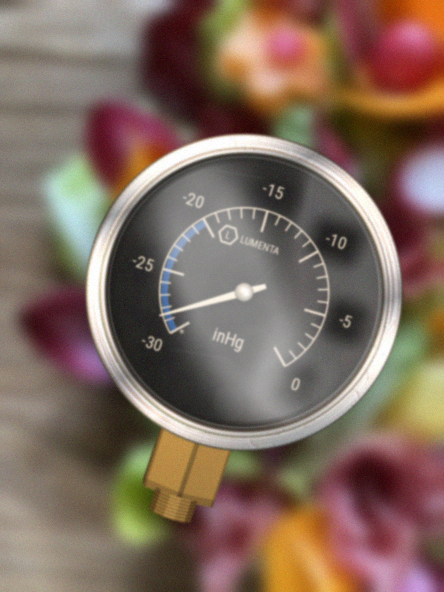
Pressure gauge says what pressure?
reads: -28.5 inHg
